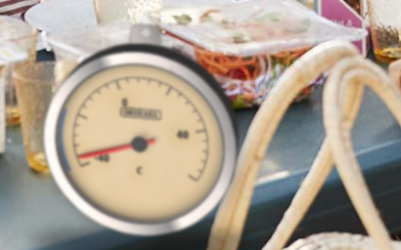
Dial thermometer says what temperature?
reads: -36 °C
